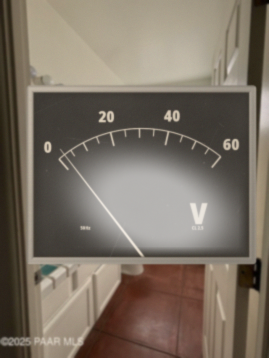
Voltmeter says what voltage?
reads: 2.5 V
